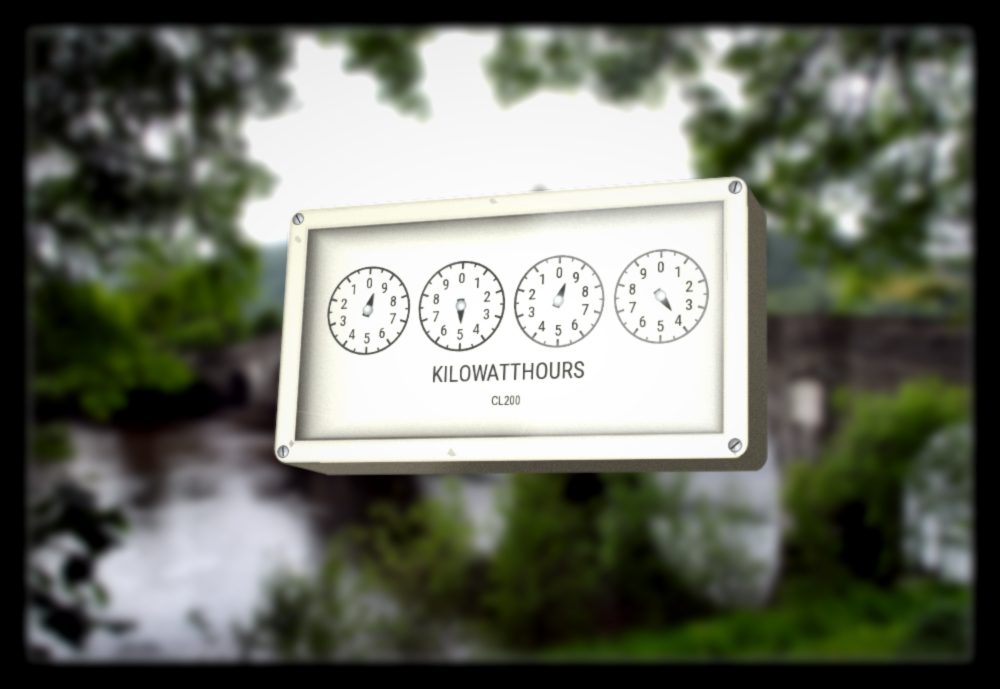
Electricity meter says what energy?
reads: 9494 kWh
